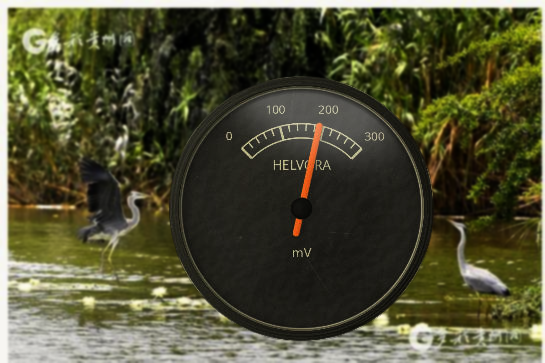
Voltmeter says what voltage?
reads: 190 mV
